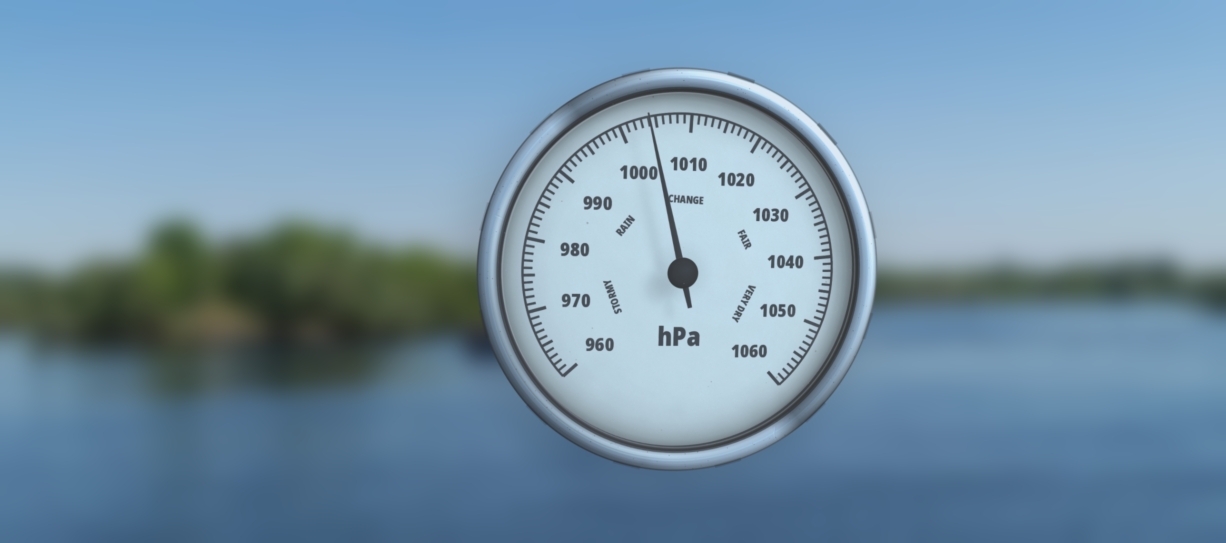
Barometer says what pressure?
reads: 1004 hPa
